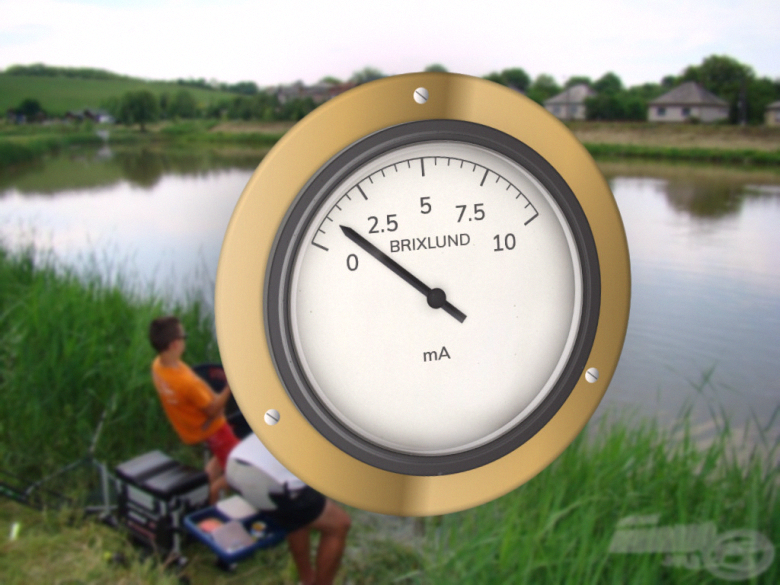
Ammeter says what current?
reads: 1 mA
